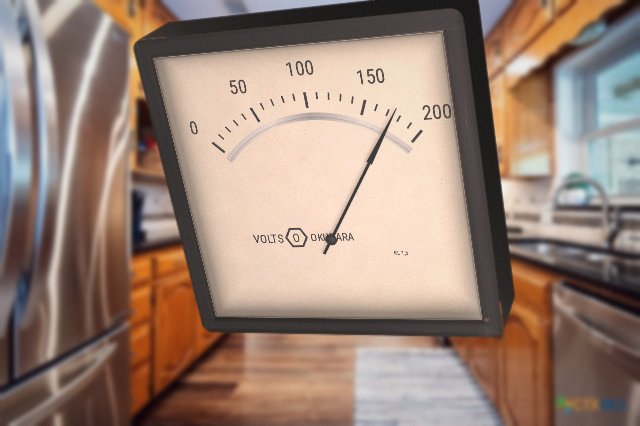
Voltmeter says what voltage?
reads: 175 V
